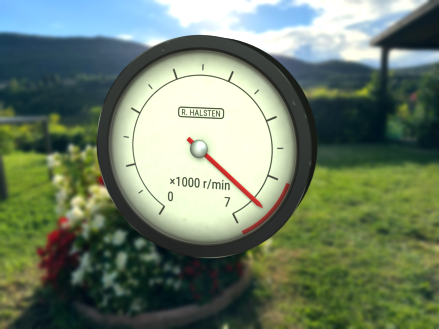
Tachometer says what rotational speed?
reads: 6500 rpm
